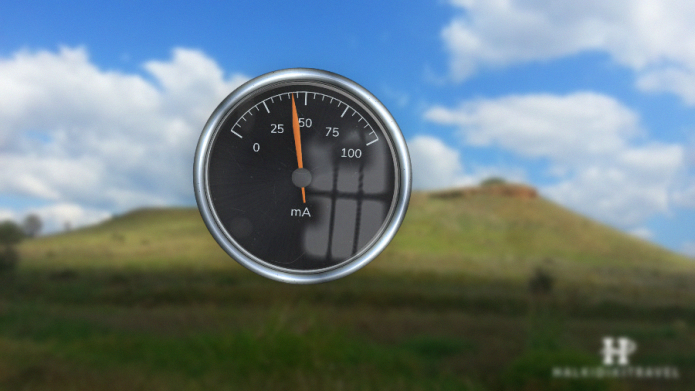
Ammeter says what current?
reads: 42.5 mA
